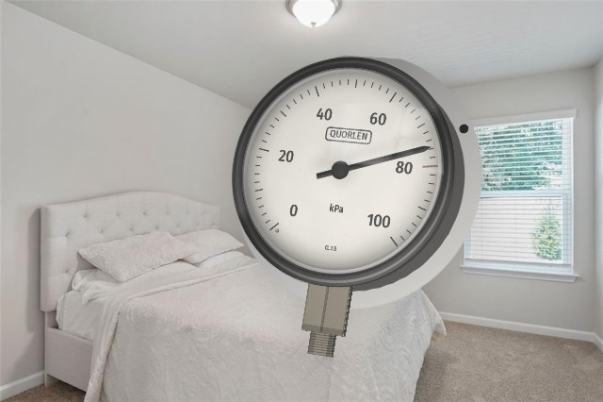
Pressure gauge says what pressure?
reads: 76 kPa
